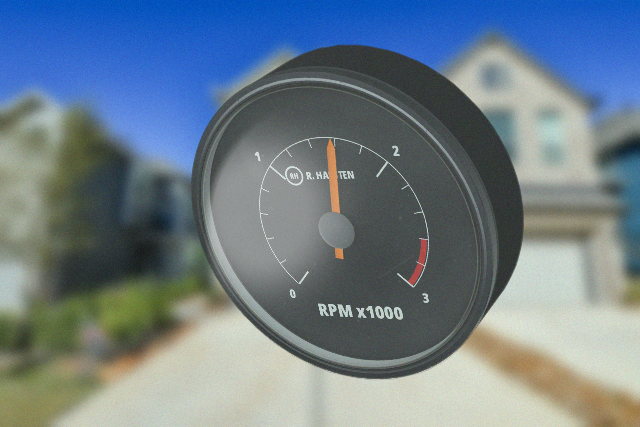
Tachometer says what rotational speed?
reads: 1600 rpm
